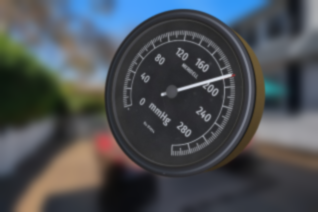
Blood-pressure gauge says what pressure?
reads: 190 mmHg
